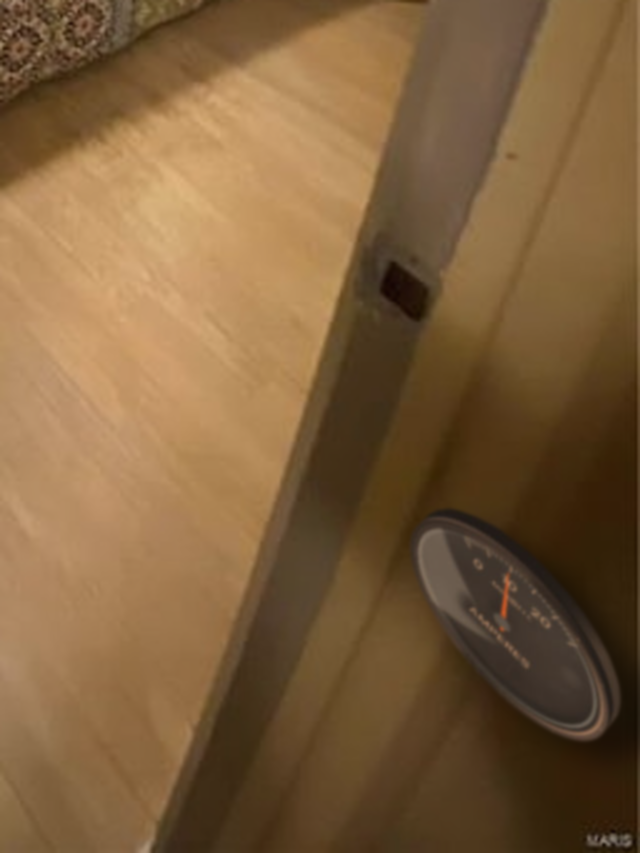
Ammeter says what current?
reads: 10 A
